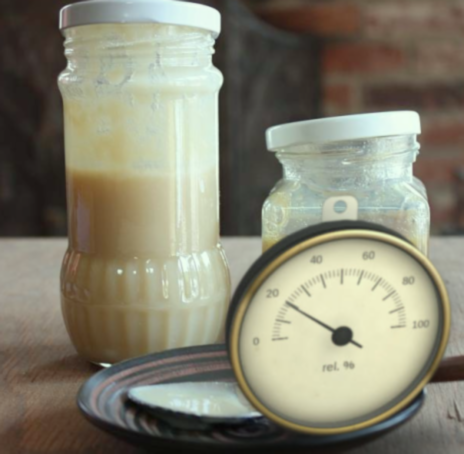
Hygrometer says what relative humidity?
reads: 20 %
